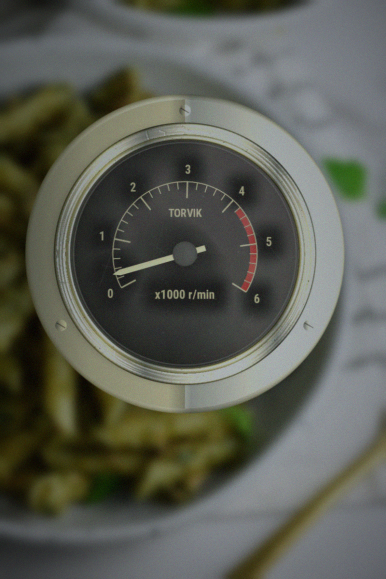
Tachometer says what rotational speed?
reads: 300 rpm
